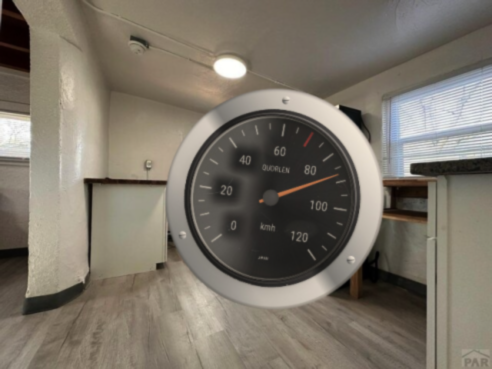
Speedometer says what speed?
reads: 87.5 km/h
